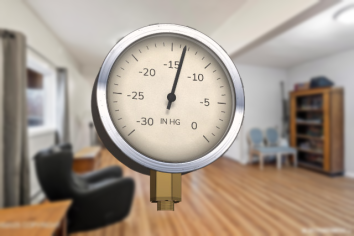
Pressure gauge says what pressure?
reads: -13.5 inHg
